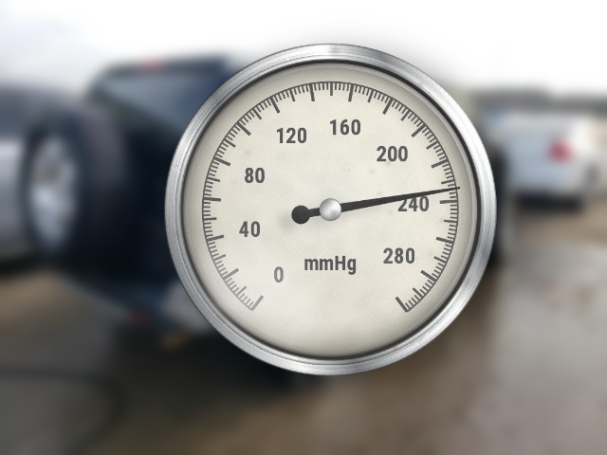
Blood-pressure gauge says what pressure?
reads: 234 mmHg
